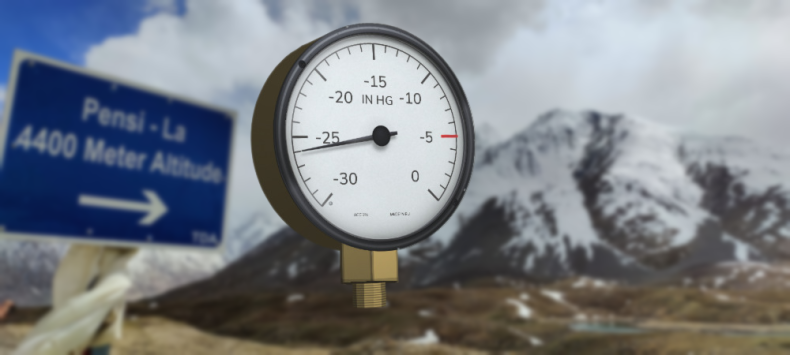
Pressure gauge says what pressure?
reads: -26 inHg
